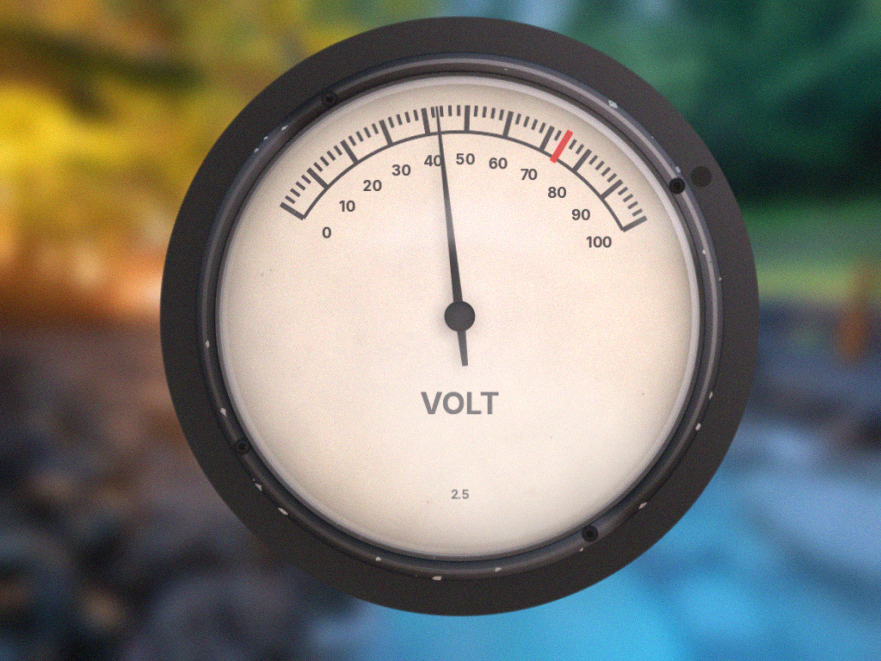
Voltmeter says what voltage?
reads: 43 V
